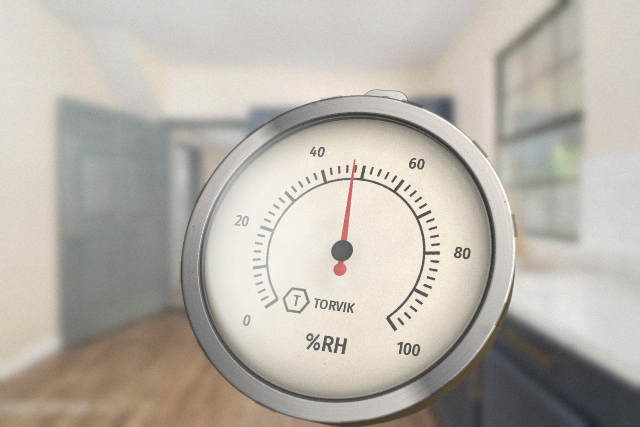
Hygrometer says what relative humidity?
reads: 48 %
